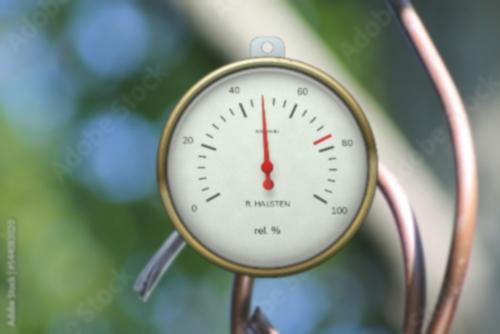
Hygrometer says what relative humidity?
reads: 48 %
